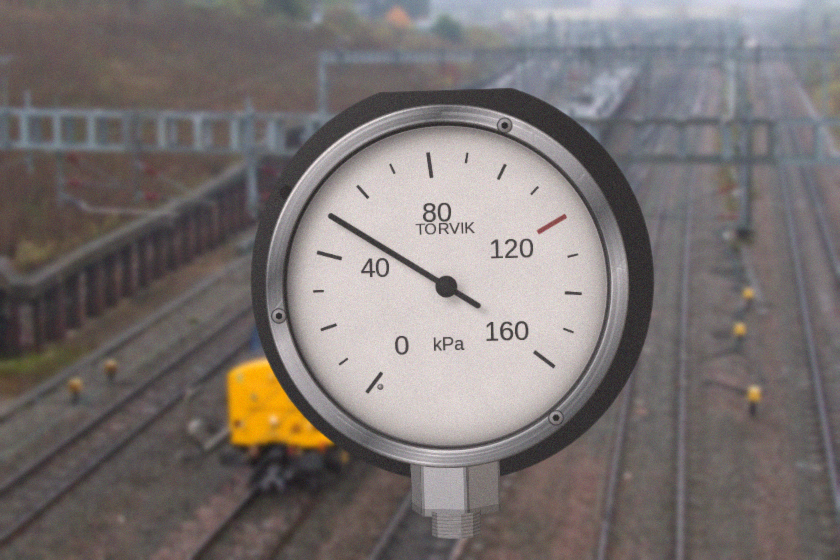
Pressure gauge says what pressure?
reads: 50 kPa
